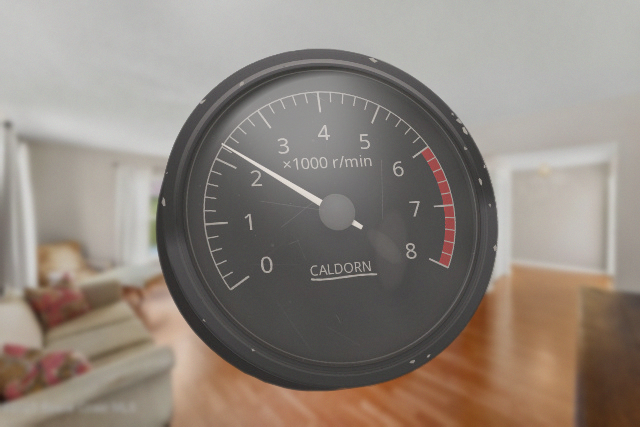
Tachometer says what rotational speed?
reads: 2200 rpm
